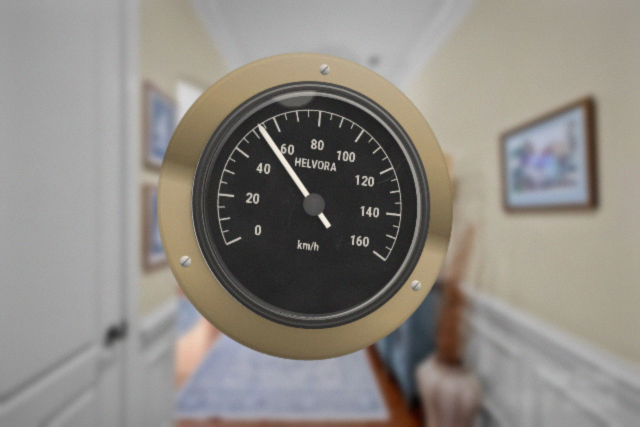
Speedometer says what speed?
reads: 52.5 km/h
